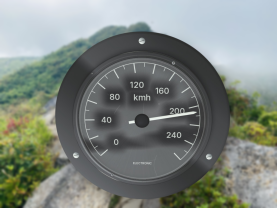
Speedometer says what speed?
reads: 205 km/h
